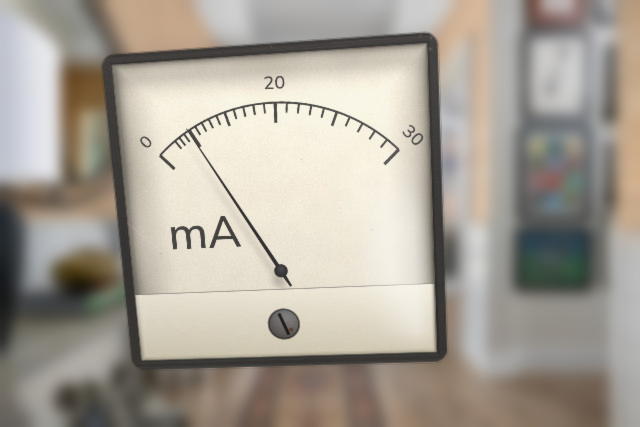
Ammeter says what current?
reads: 10 mA
